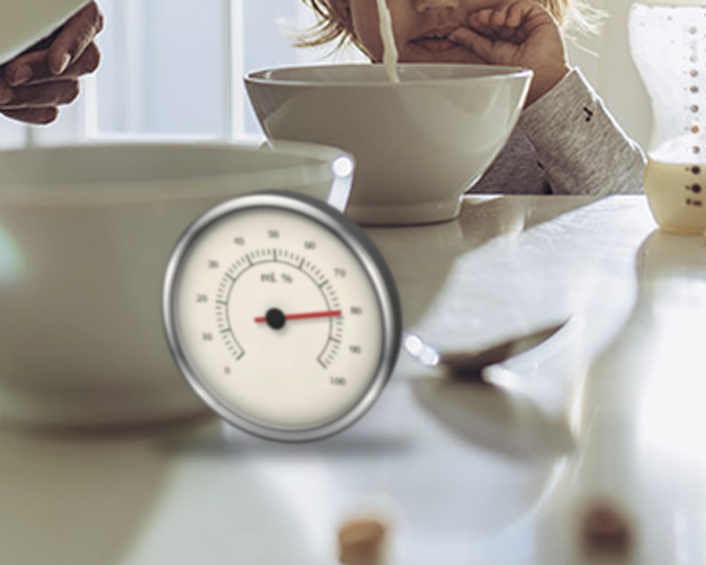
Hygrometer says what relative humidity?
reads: 80 %
